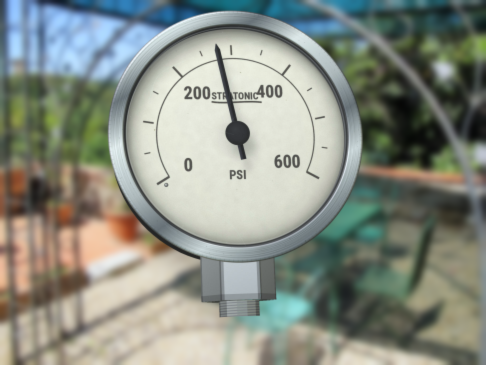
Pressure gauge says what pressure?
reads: 275 psi
